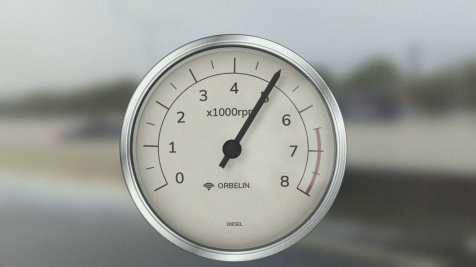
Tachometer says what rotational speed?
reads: 5000 rpm
